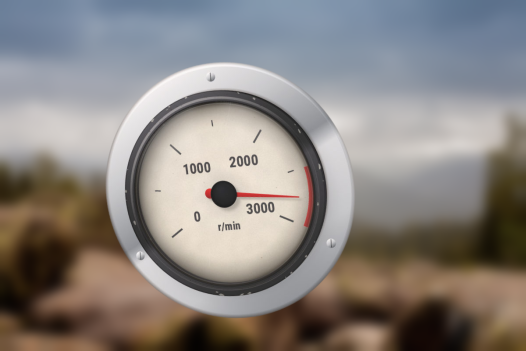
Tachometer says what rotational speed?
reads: 2750 rpm
